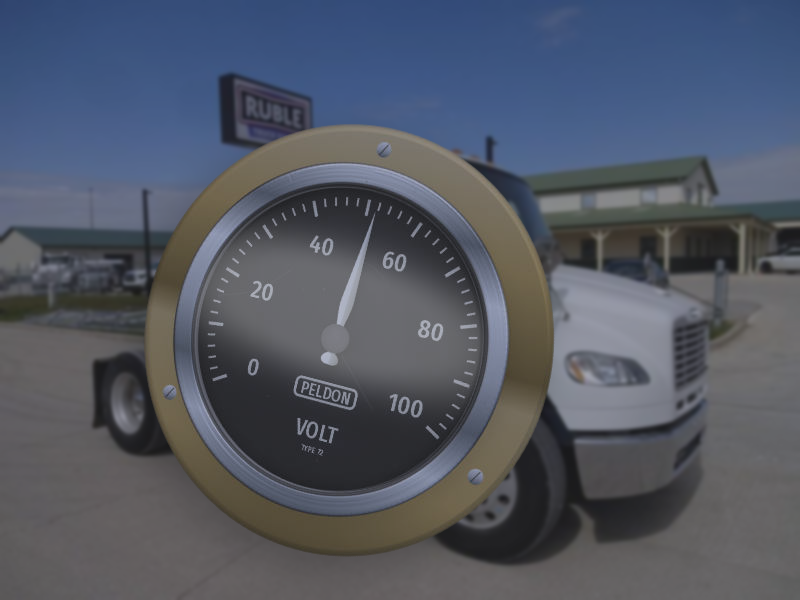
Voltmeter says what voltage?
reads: 52 V
